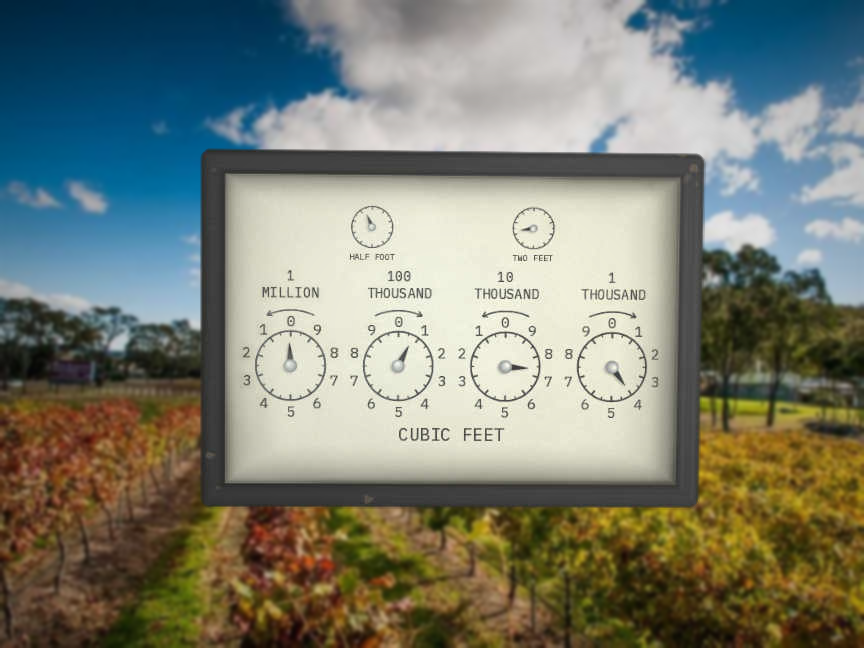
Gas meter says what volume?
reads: 7400 ft³
